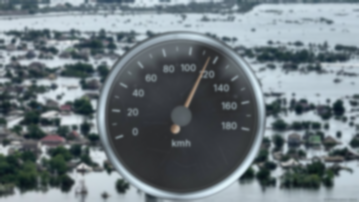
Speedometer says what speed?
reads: 115 km/h
